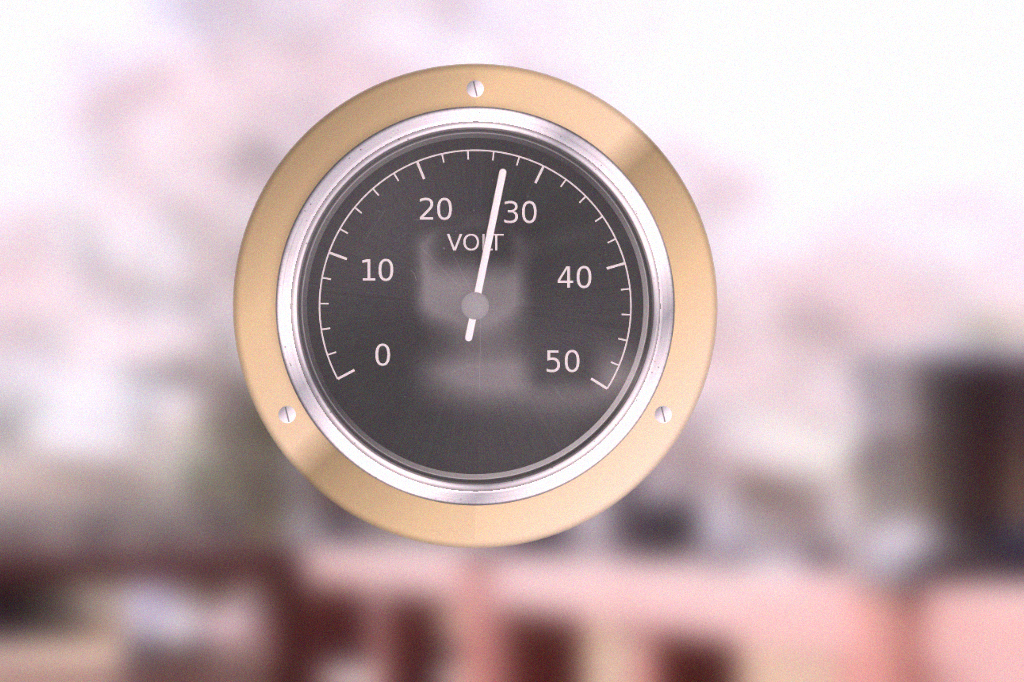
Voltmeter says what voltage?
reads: 27 V
